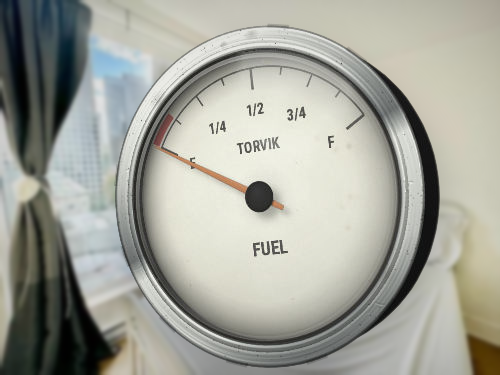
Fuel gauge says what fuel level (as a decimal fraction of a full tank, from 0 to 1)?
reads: 0
